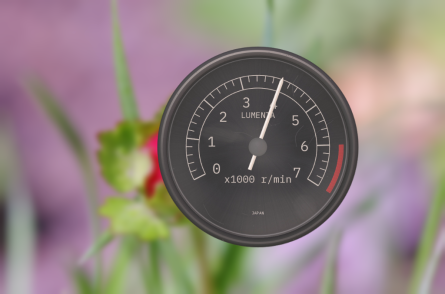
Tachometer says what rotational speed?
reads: 4000 rpm
